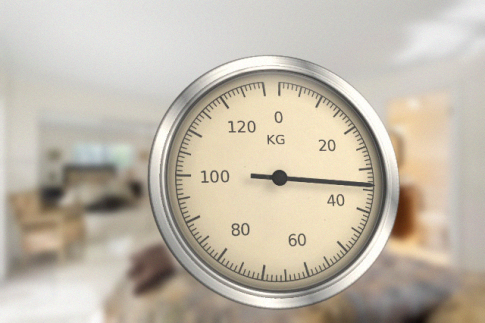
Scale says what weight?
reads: 34 kg
